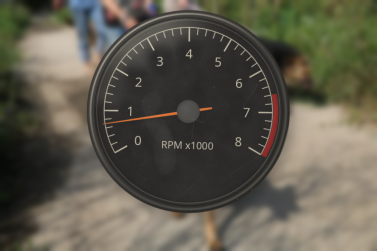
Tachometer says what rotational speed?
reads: 700 rpm
